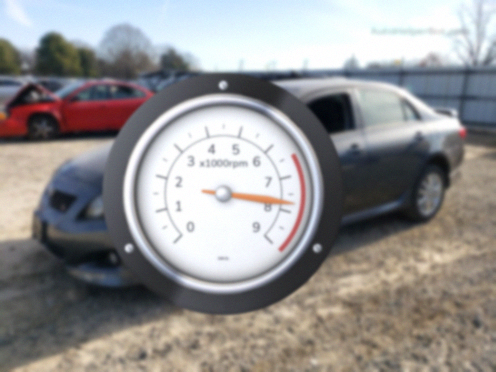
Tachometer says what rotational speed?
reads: 7750 rpm
